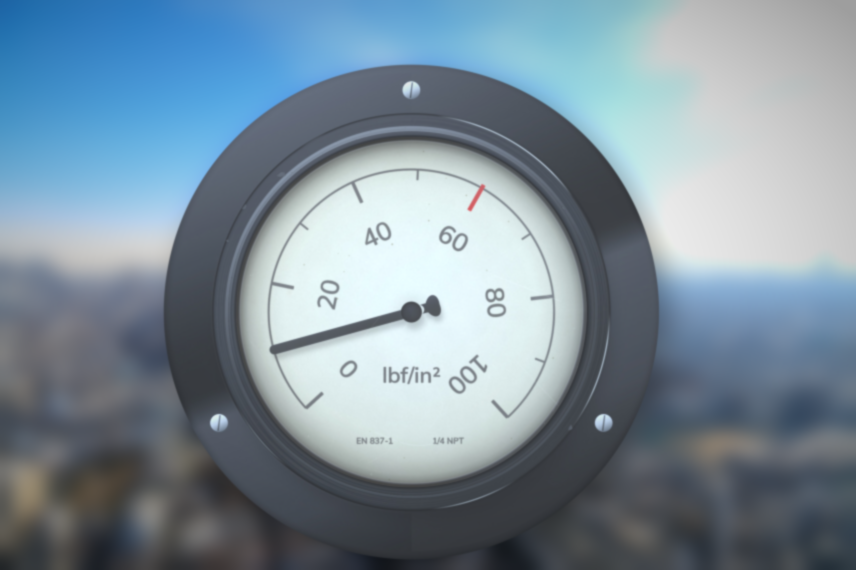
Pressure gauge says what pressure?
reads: 10 psi
